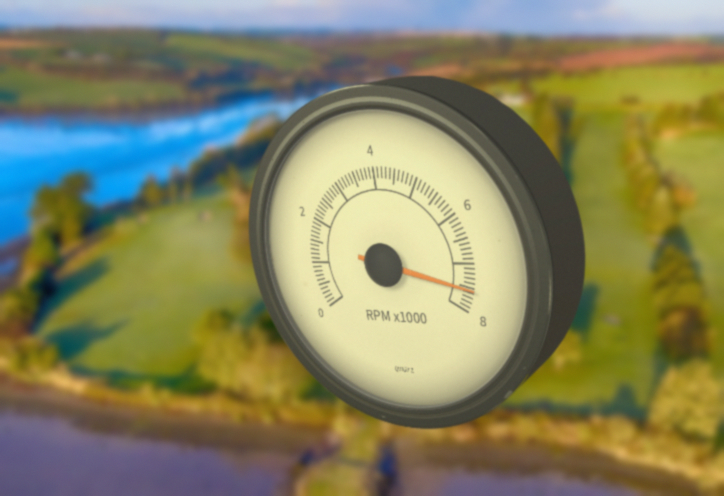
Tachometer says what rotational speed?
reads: 7500 rpm
